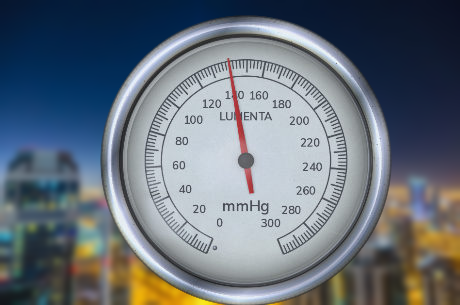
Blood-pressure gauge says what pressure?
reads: 140 mmHg
